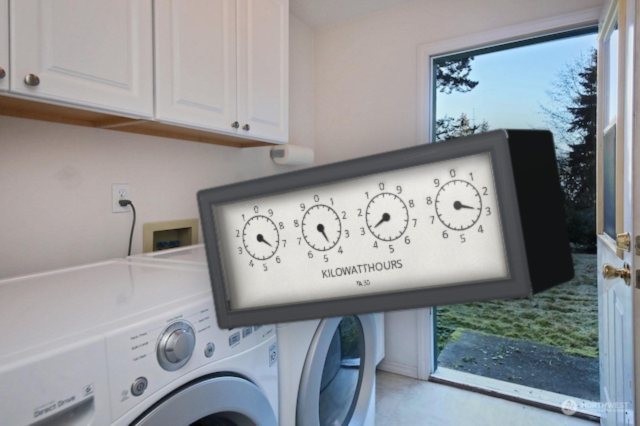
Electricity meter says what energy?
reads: 6433 kWh
